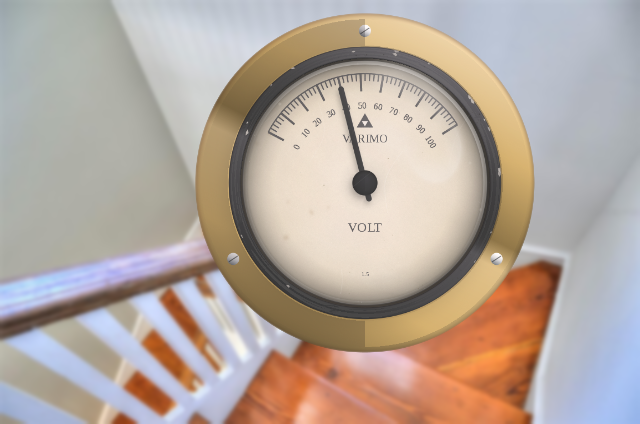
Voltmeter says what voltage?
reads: 40 V
